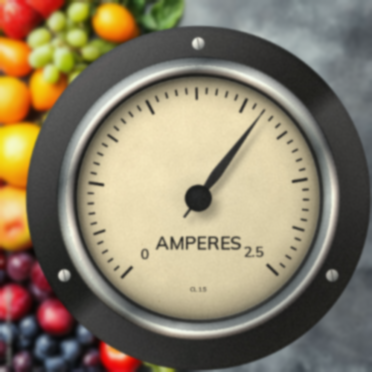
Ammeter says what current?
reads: 1.6 A
